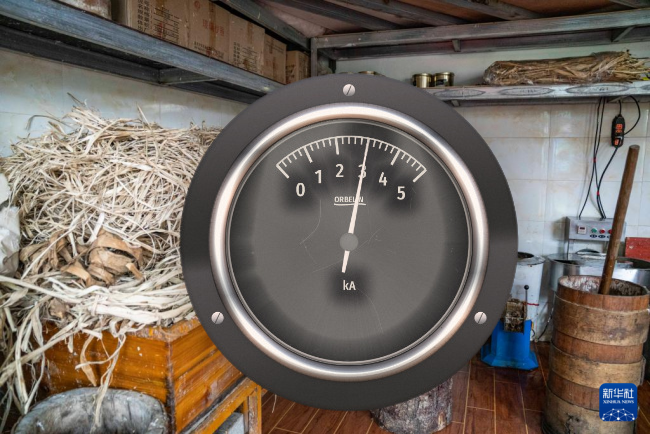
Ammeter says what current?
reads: 3 kA
